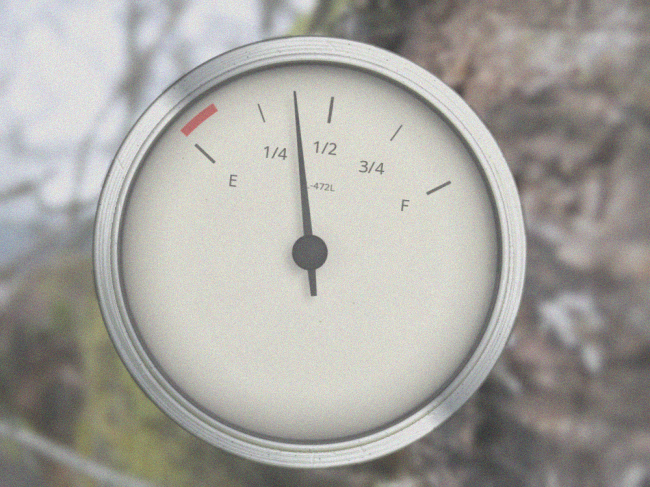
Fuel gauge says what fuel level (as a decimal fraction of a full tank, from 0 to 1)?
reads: 0.375
